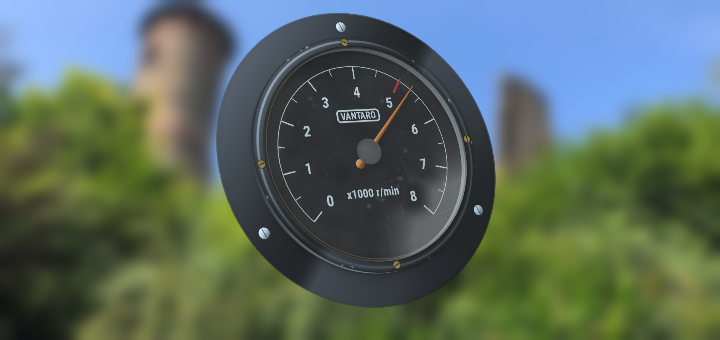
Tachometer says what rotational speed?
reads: 5250 rpm
